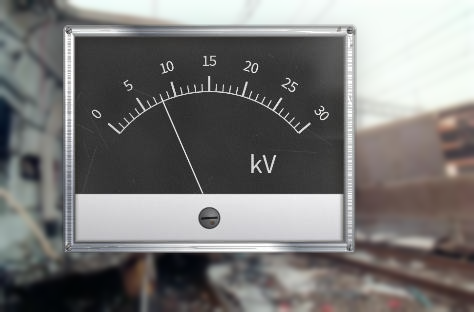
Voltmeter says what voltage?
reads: 8 kV
